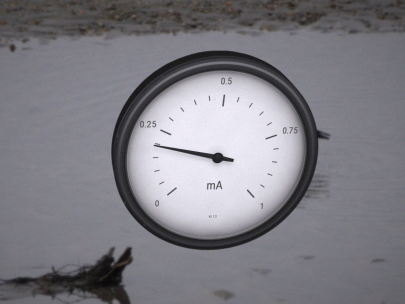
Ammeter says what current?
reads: 0.2 mA
